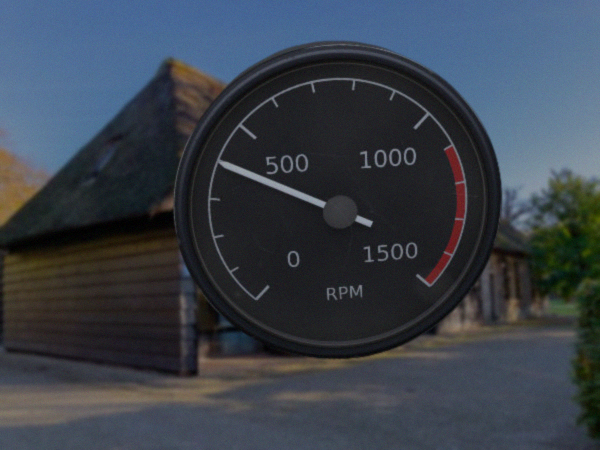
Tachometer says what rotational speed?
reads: 400 rpm
